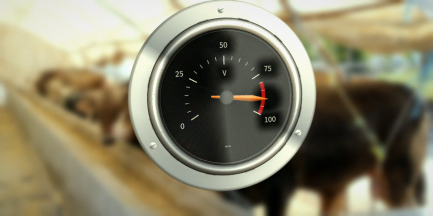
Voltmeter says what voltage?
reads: 90 V
